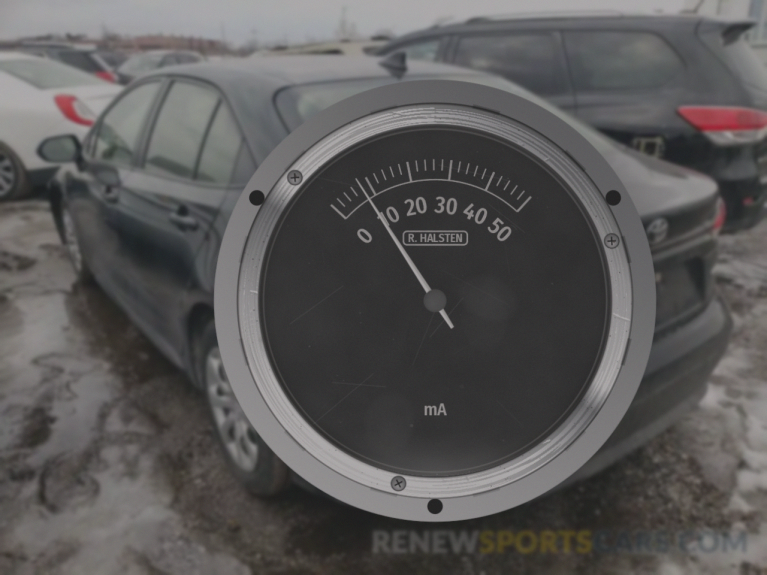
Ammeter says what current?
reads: 8 mA
